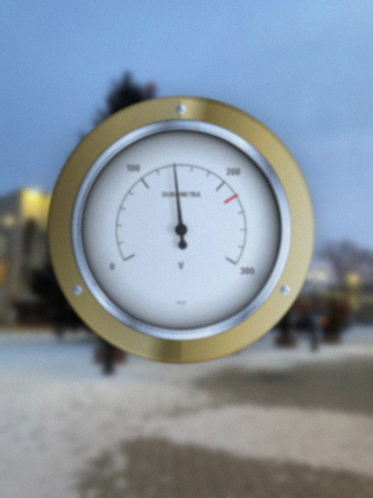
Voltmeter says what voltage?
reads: 140 V
